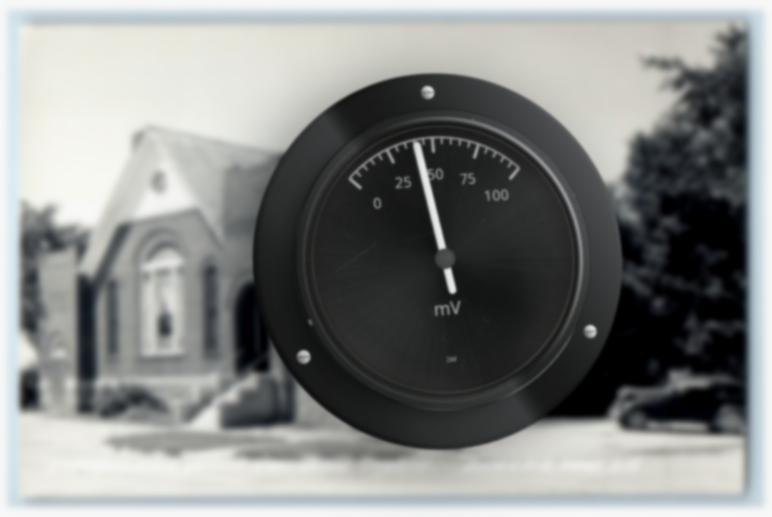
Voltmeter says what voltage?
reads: 40 mV
